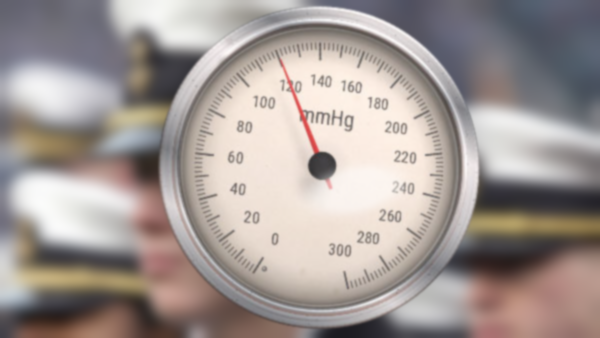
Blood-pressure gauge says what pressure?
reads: 120 mmHg
